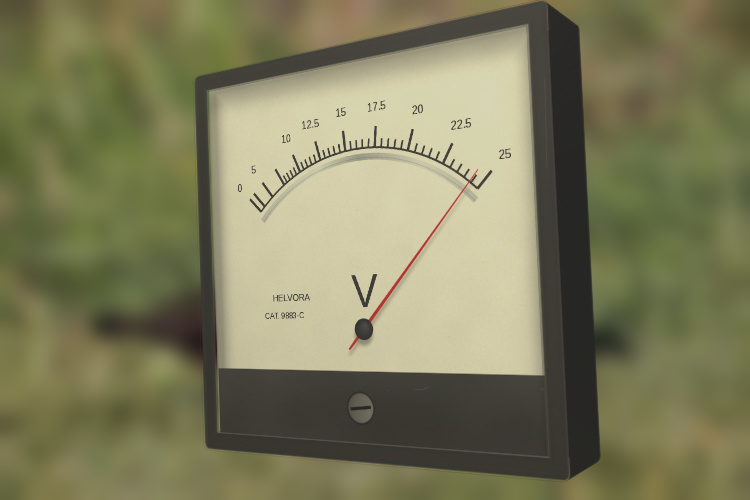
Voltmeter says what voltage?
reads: 24.5 V
